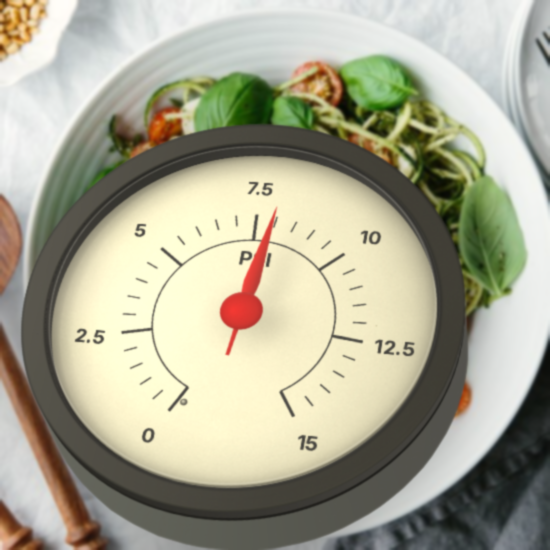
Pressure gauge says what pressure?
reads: 8 psi
